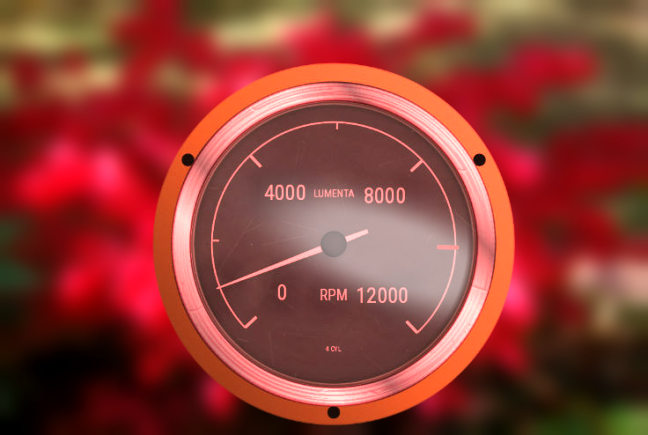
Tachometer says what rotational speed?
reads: 1000 rpm
